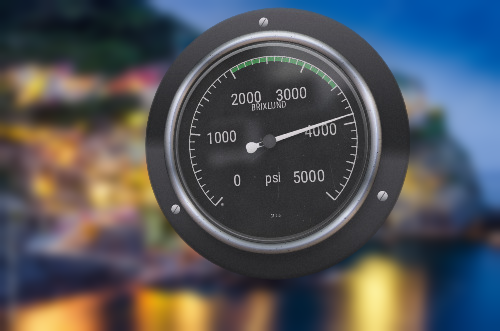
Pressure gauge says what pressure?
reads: 3900 psi
